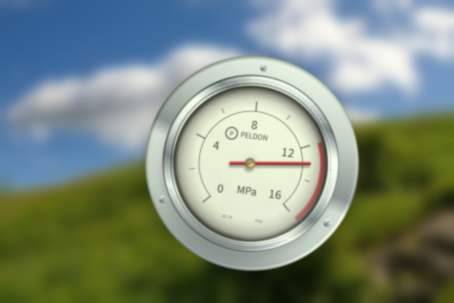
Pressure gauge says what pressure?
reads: 13 MPa
